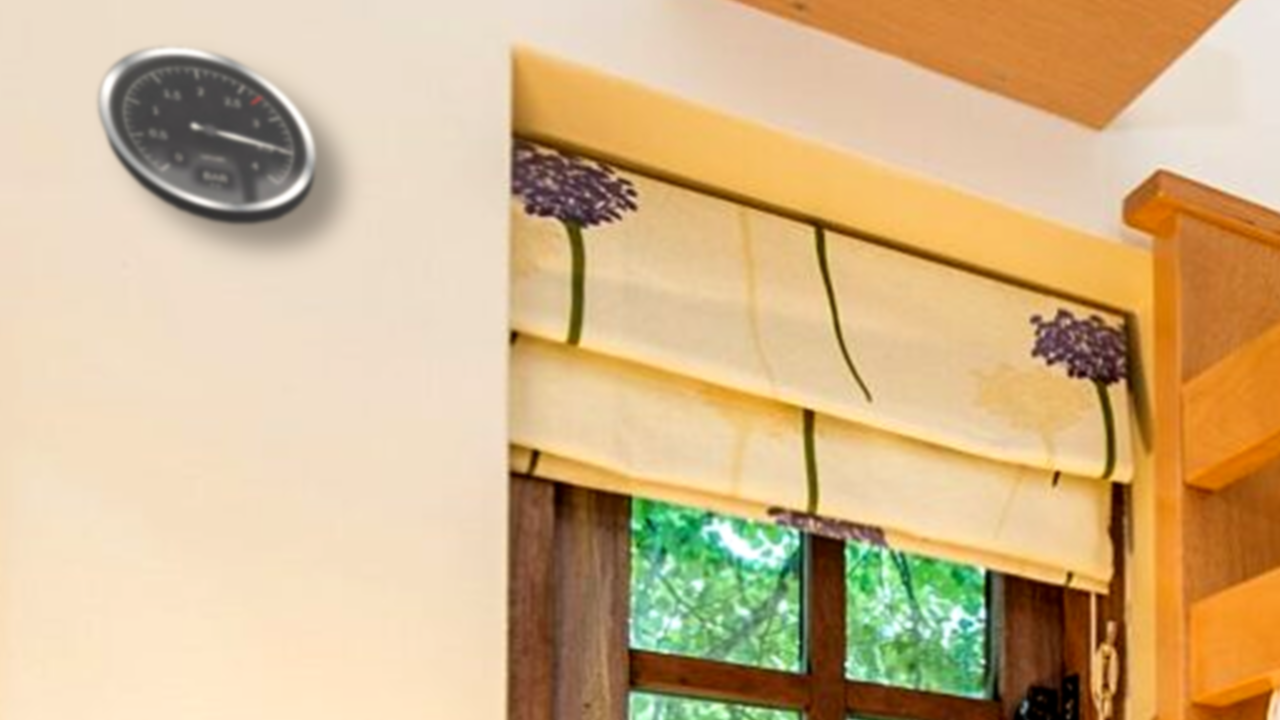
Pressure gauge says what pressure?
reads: 3.5 bar
